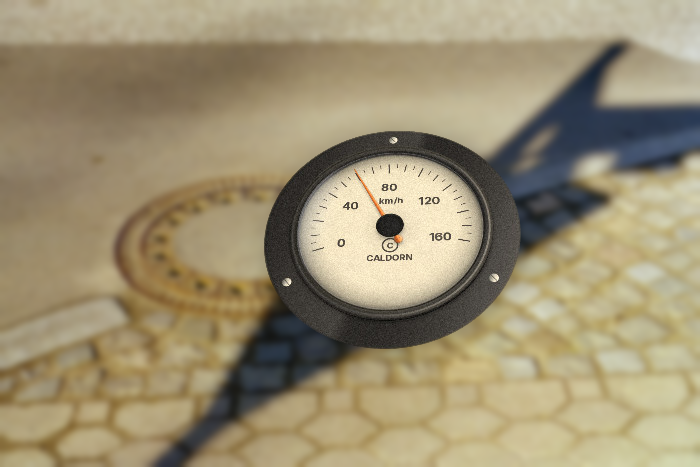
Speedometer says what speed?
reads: 60 km/h
